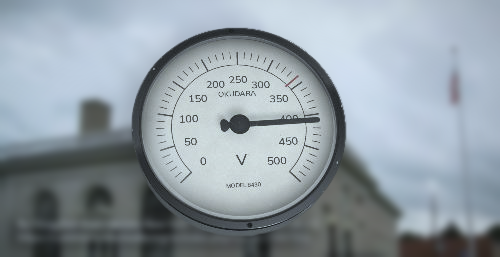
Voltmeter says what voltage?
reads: 410 V
